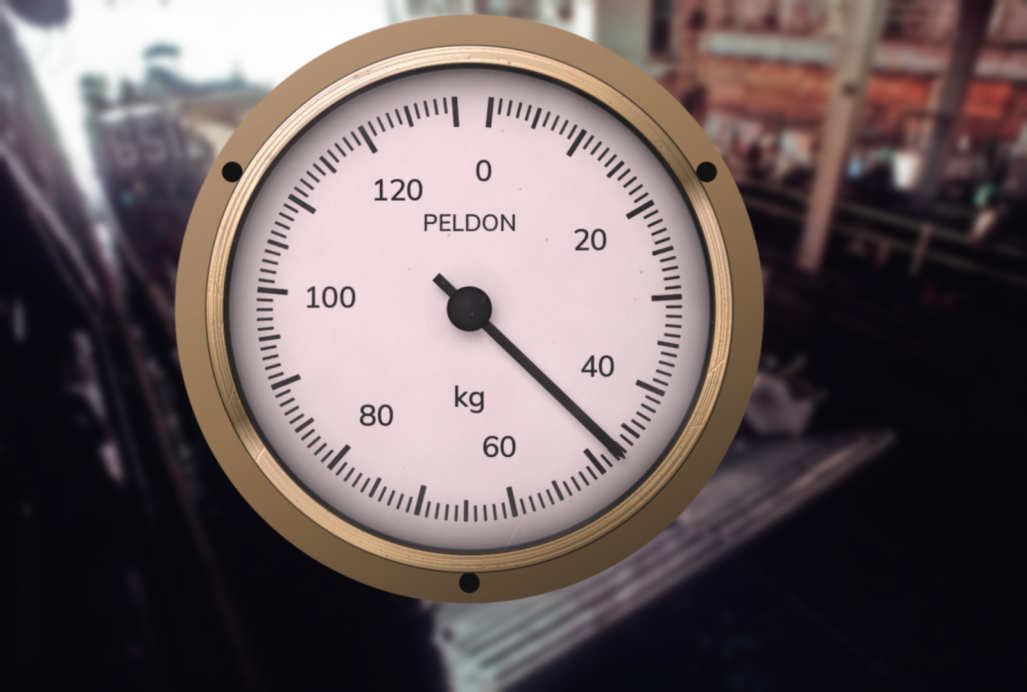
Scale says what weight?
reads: 47.5 kg
